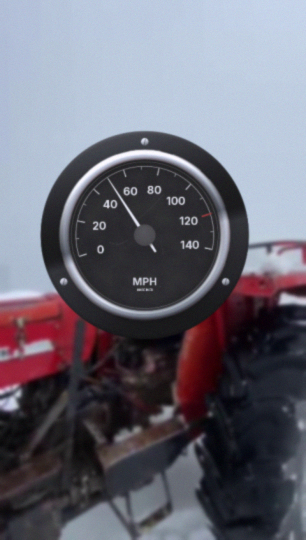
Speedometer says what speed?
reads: 50 mph
